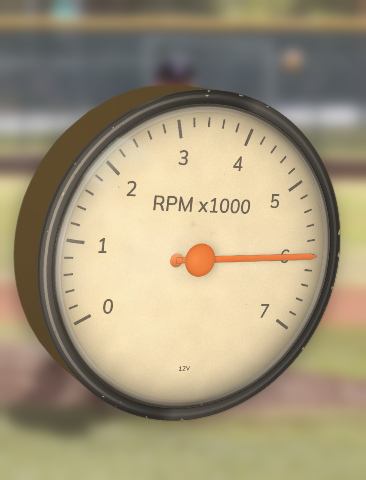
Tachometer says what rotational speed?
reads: 6000 rpm
